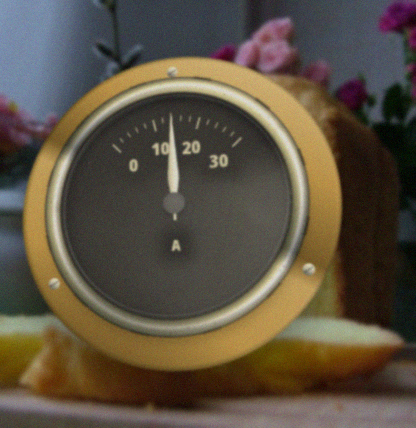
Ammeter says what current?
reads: 14 A
